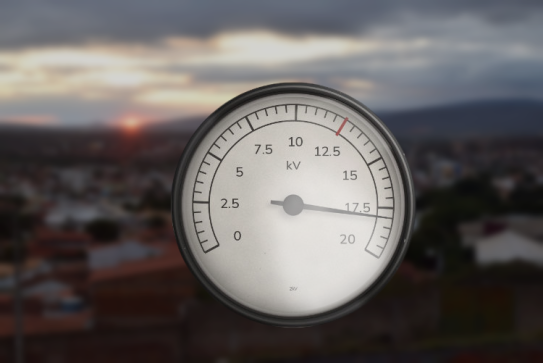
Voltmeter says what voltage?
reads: 18 kV
